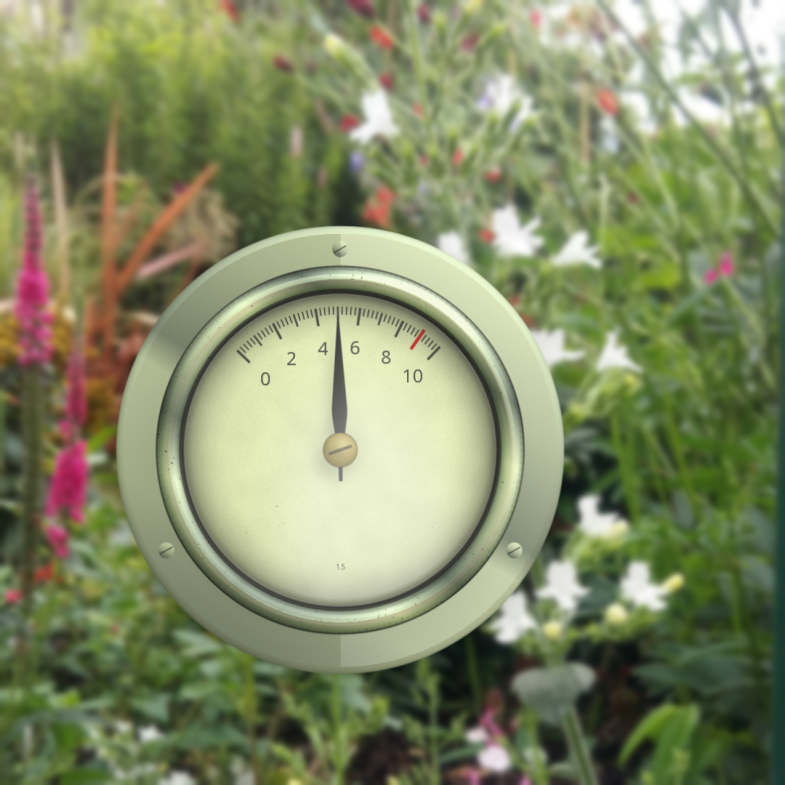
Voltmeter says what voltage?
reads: 5 V
